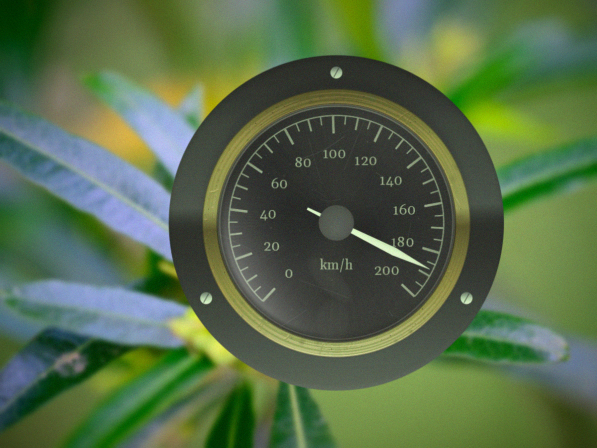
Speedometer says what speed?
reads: 187.5 km/h
